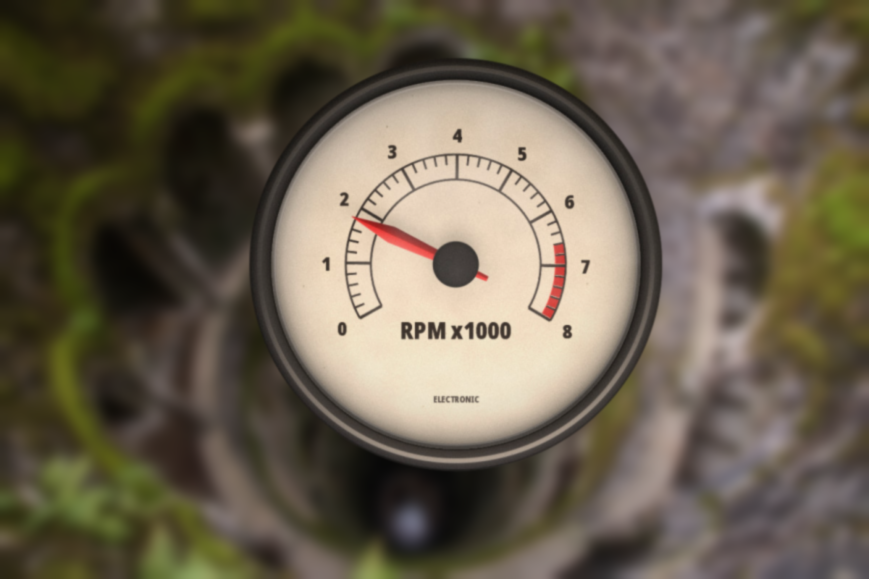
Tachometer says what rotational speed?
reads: 1800 rpm
